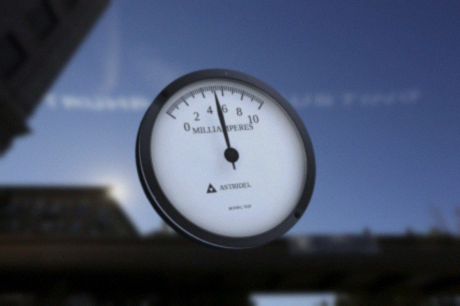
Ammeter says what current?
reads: 5 mA
